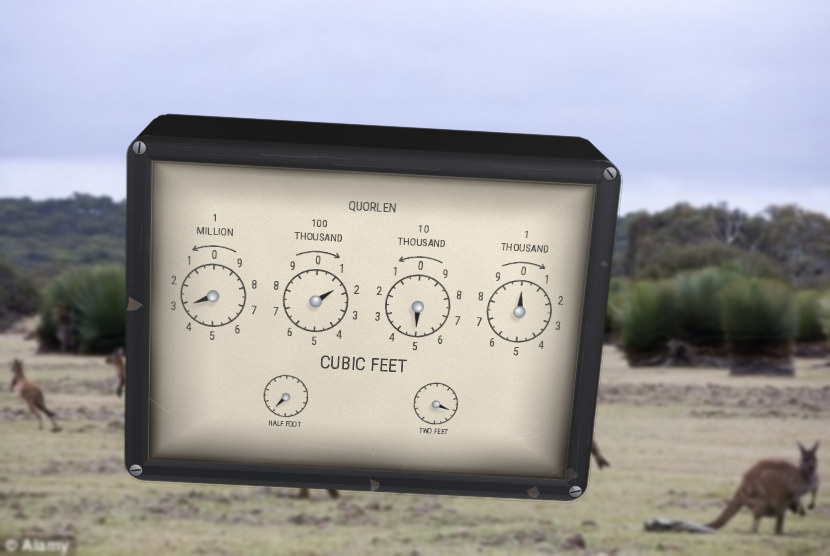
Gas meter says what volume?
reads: 315000 ft³
